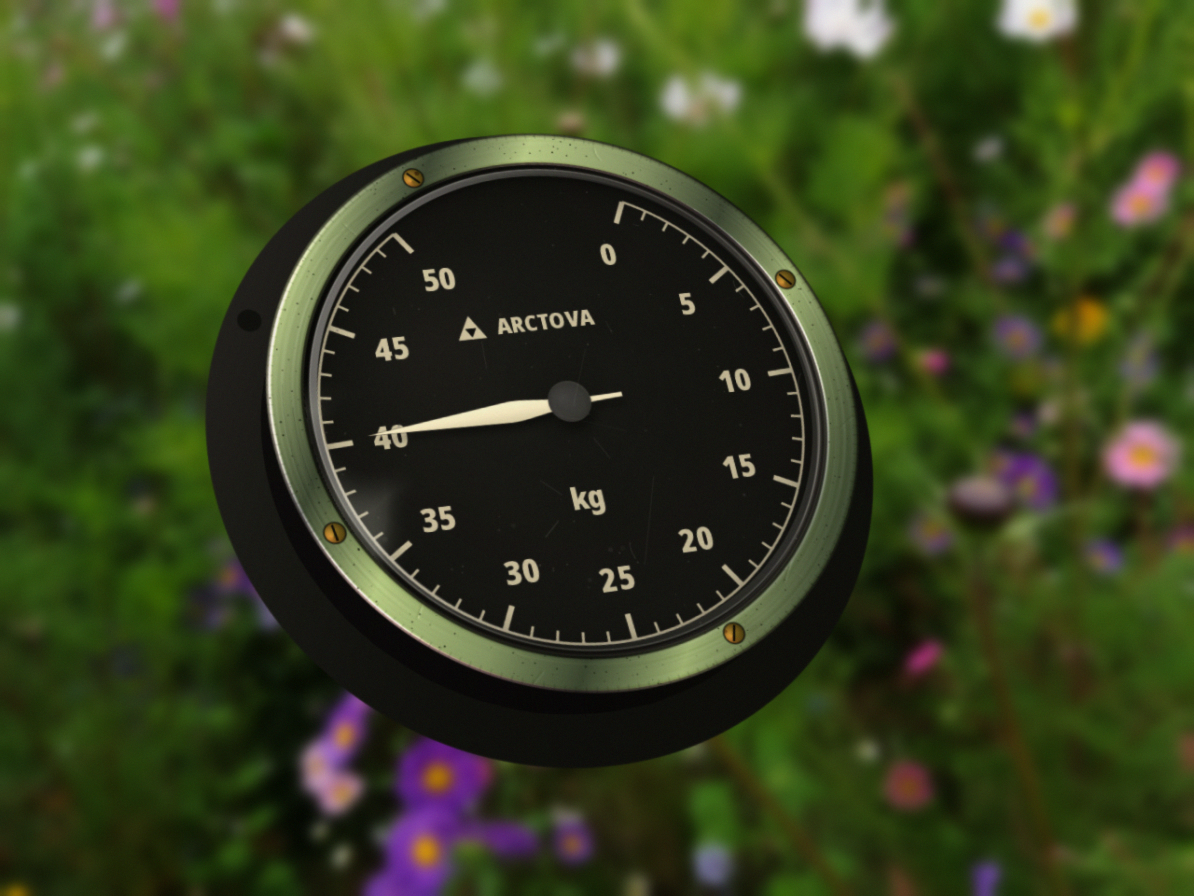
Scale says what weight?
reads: 40 kg
